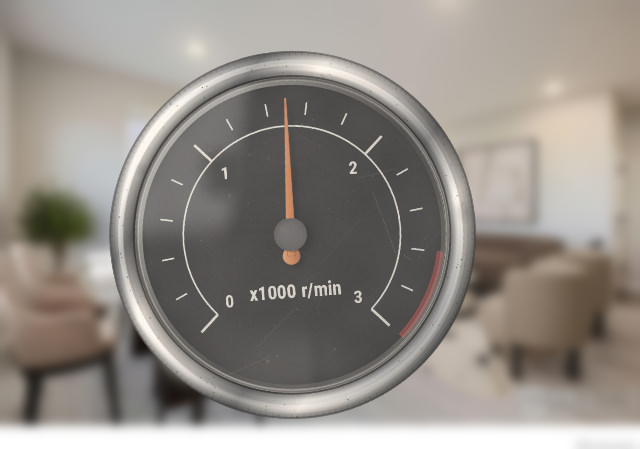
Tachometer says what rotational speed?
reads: 1500 rpm
